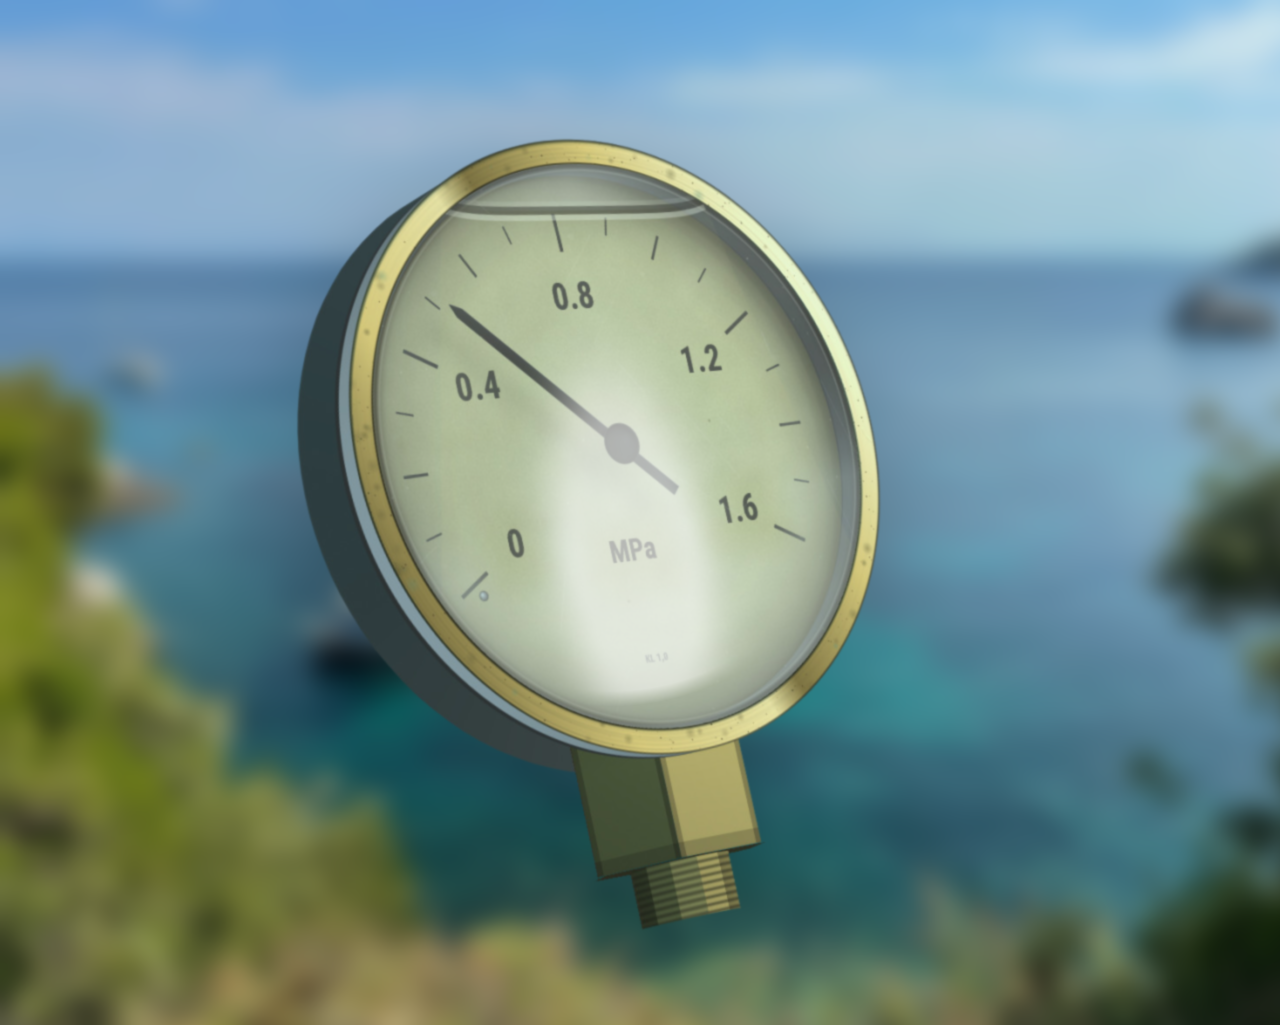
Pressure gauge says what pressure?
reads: 0.5 MPa
